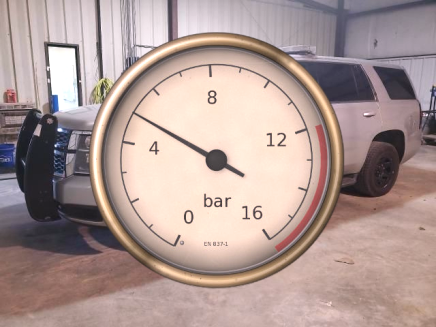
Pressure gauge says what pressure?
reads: 5 bar
